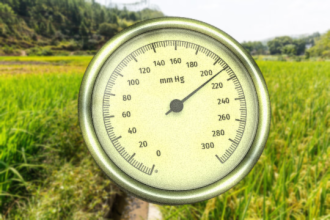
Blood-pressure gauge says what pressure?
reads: 210 mmHg
